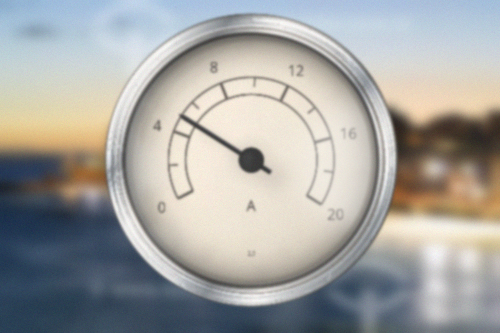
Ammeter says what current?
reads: 5 A
